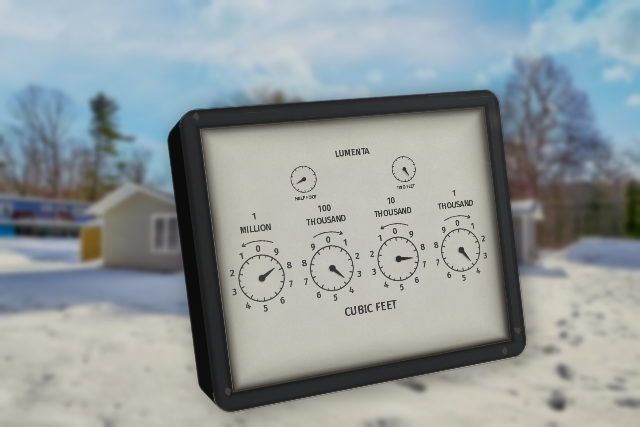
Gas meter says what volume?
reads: 837400 ft³
